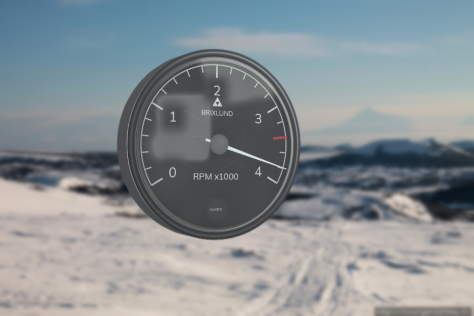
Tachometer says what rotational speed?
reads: 3800 rpm
